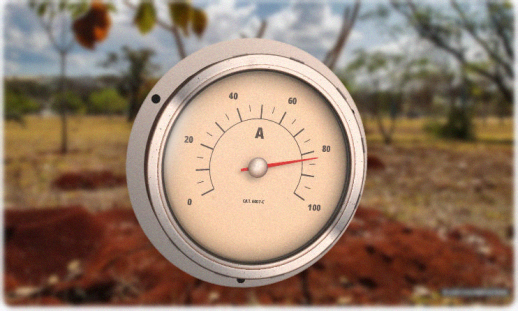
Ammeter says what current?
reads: 82.5 A
